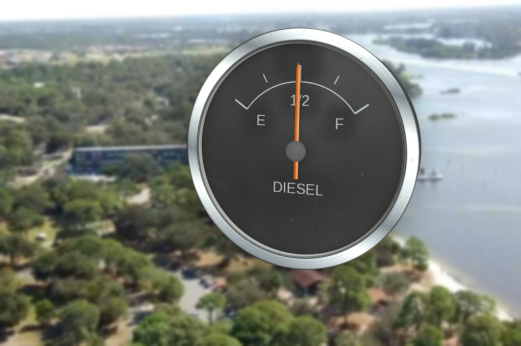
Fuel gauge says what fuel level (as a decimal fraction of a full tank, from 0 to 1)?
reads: 0.5
